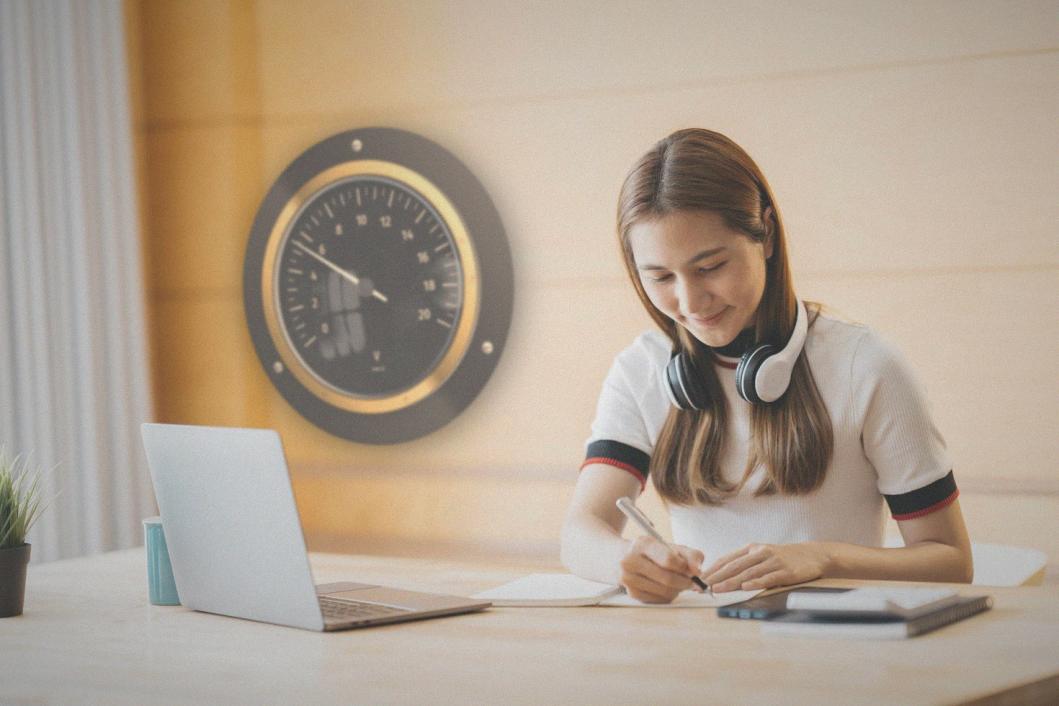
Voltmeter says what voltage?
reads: 5.5 V
